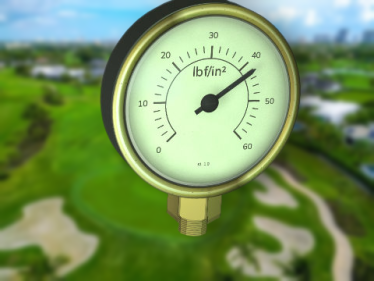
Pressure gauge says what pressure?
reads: 42 psi
